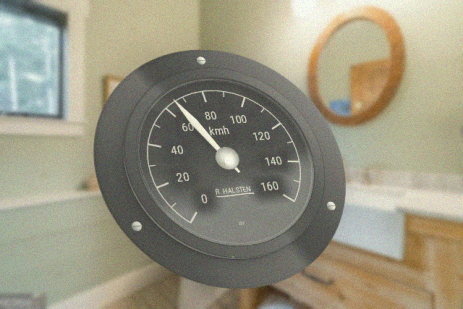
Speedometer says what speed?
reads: 65 km/h
